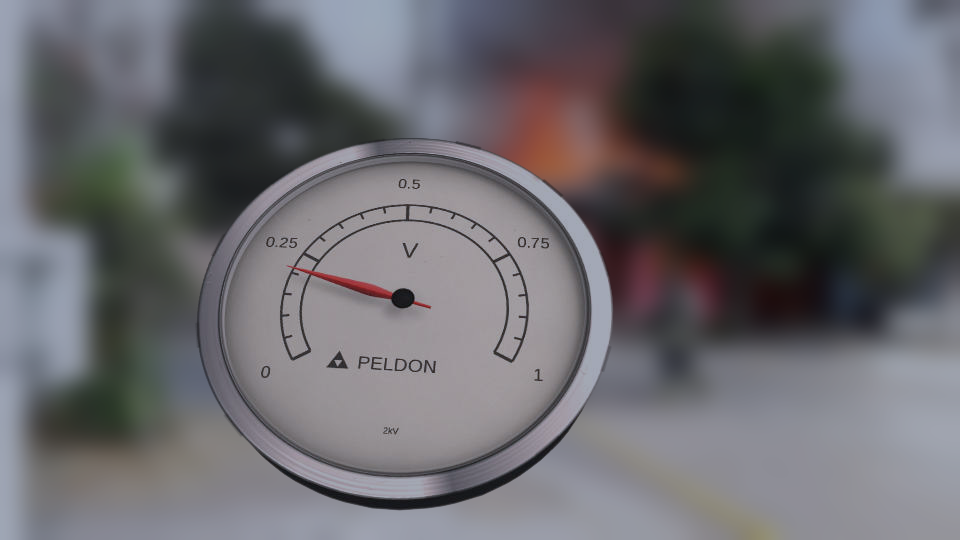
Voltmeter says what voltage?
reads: 0.2 V
